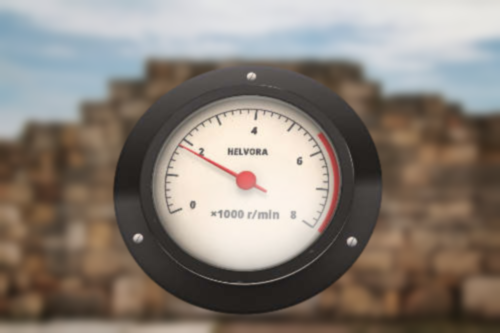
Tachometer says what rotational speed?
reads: 1800 rpm
